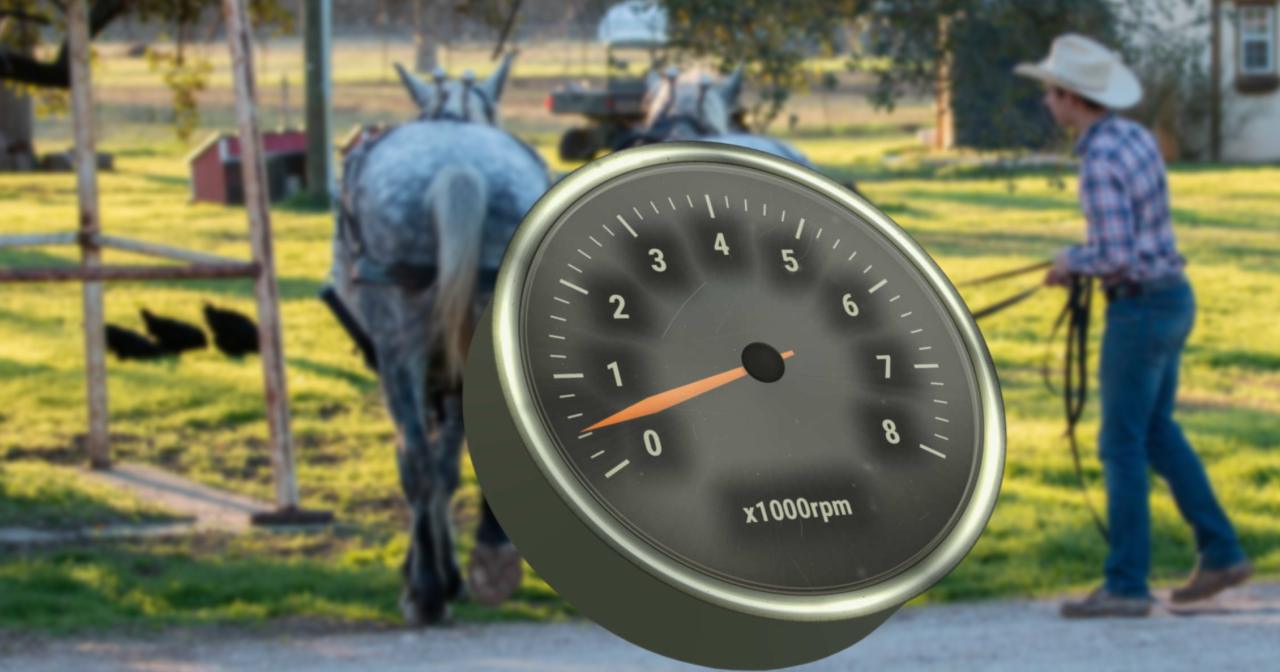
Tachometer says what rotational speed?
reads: 400 rpm
